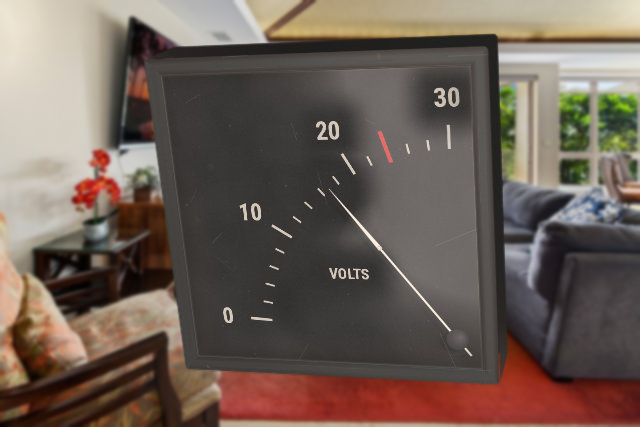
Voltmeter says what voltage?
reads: 17 V
